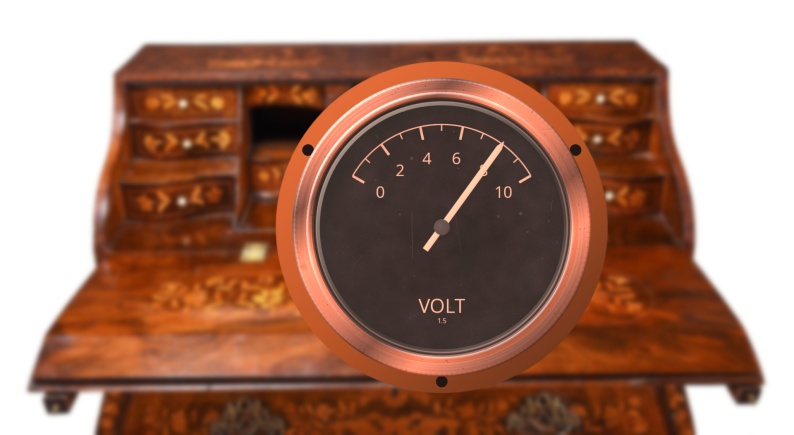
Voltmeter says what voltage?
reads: 8 V
